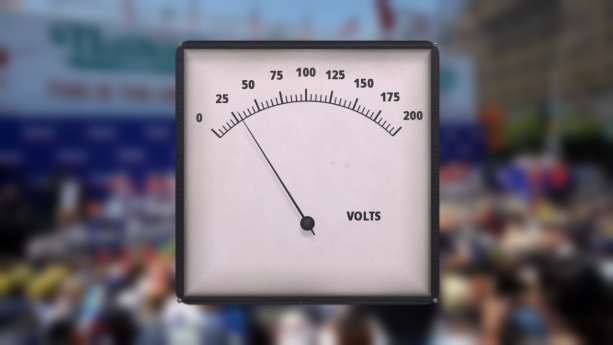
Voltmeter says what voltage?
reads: 30 V
